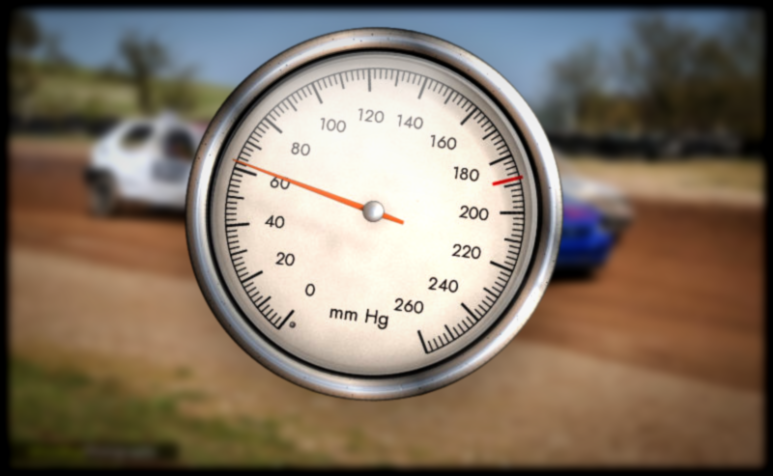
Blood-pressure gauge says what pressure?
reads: 62 mmHg
